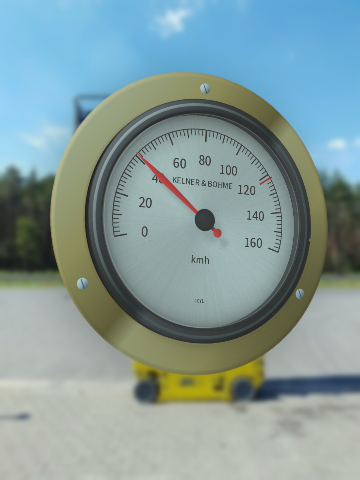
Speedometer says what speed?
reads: 40 km/h
